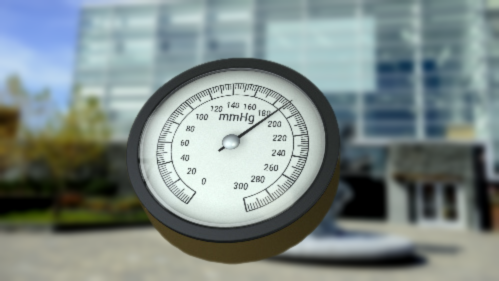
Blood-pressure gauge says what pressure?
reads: 190 mmHg
